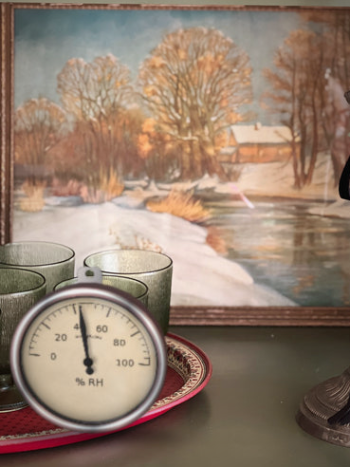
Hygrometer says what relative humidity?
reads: 44 %
